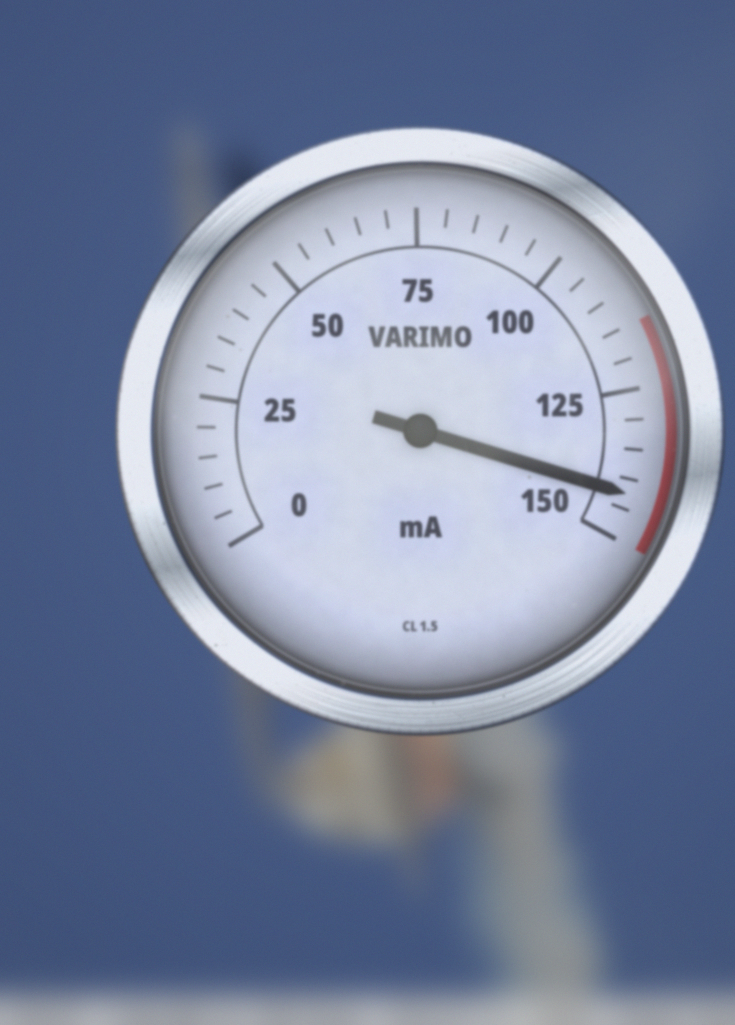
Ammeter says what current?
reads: 142.5 mA
